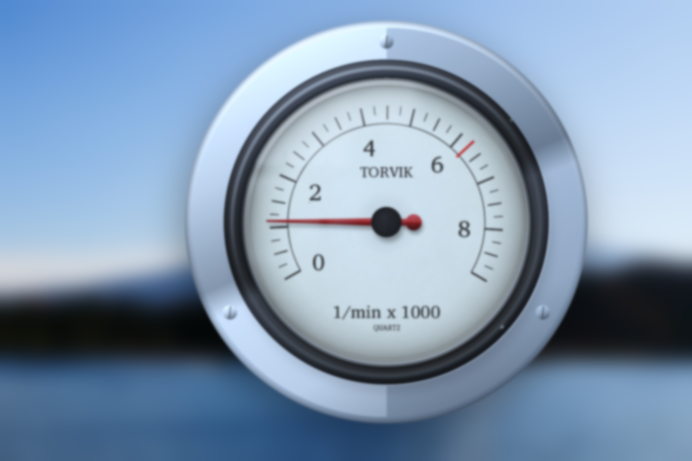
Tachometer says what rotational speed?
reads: 1125 rpm
